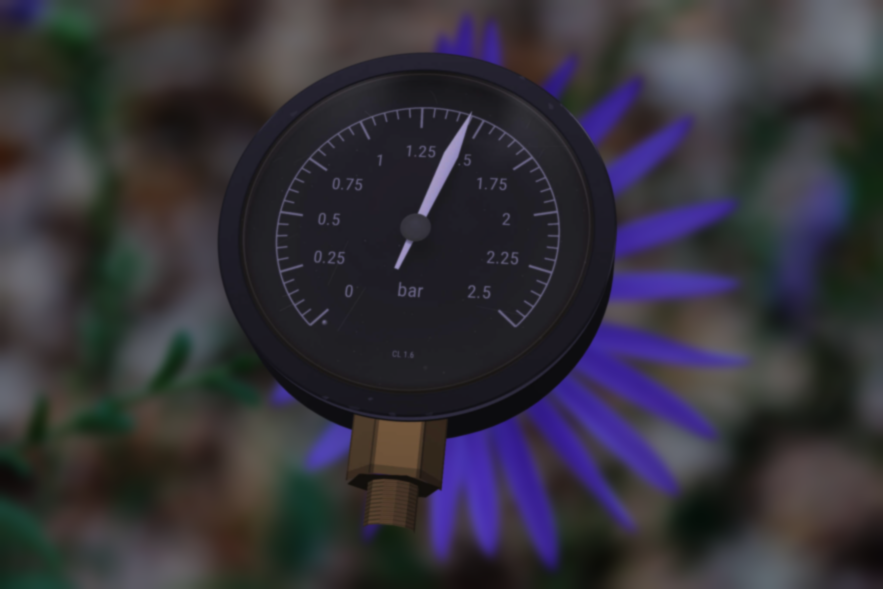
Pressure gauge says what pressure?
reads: 1.45 bar
